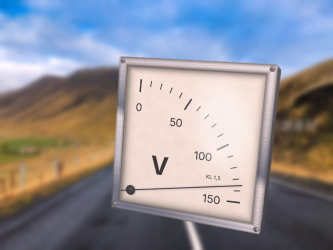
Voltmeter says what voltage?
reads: 135 V
